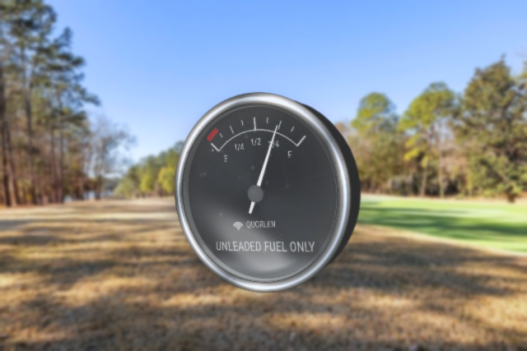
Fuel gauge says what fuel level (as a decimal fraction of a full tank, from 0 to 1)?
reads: 0.75
